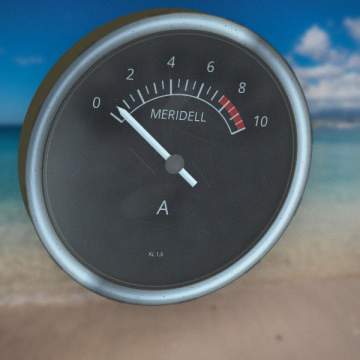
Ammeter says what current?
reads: 0.5 A
